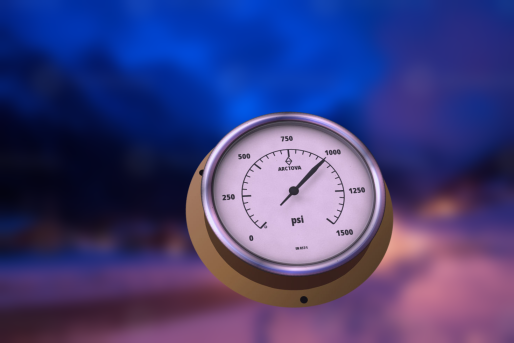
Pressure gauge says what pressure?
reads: 1000 psi
